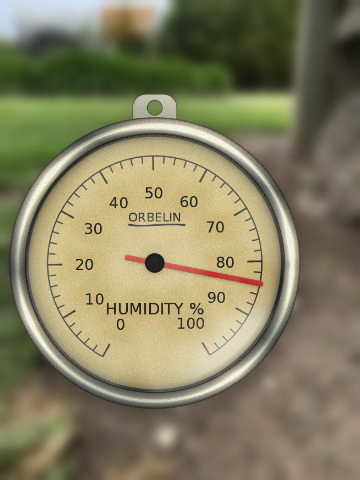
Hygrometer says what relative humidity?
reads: 84 %
